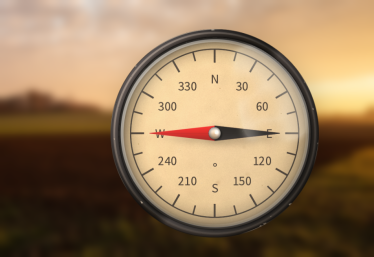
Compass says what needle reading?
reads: 270 °
